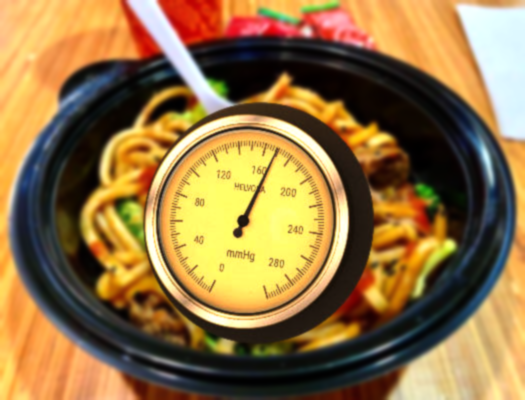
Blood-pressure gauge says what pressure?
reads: 170 mmHg
